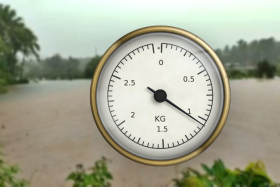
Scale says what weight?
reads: 1.05 kg
